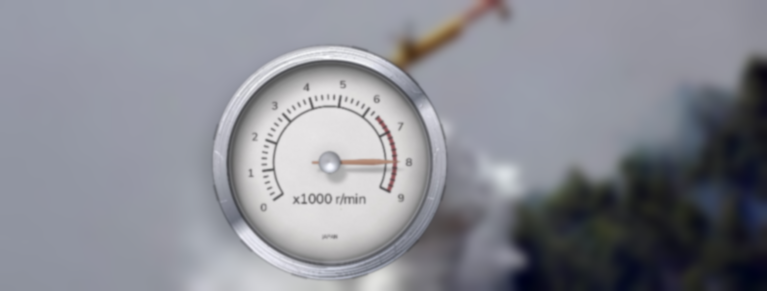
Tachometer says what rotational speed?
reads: 8000 rpm
